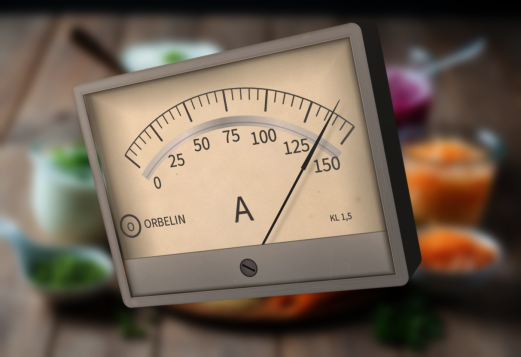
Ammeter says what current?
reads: 137.5 A
